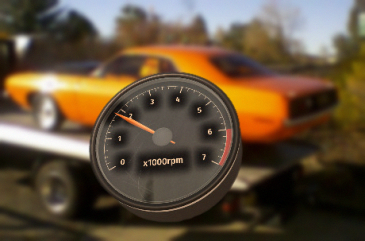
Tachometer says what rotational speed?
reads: 1800 rpm
